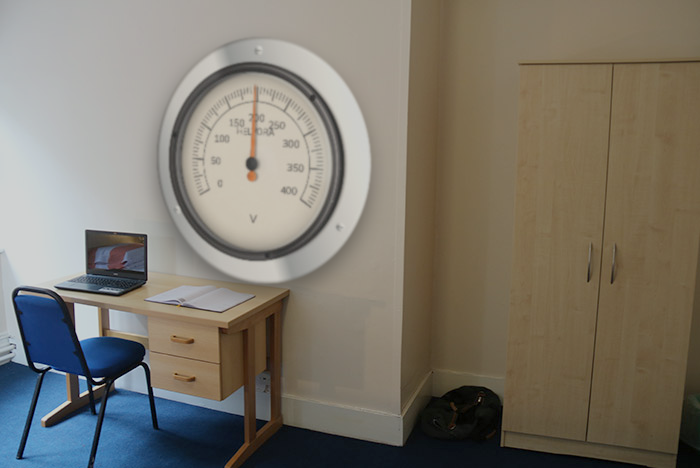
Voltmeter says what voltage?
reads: 200 V
